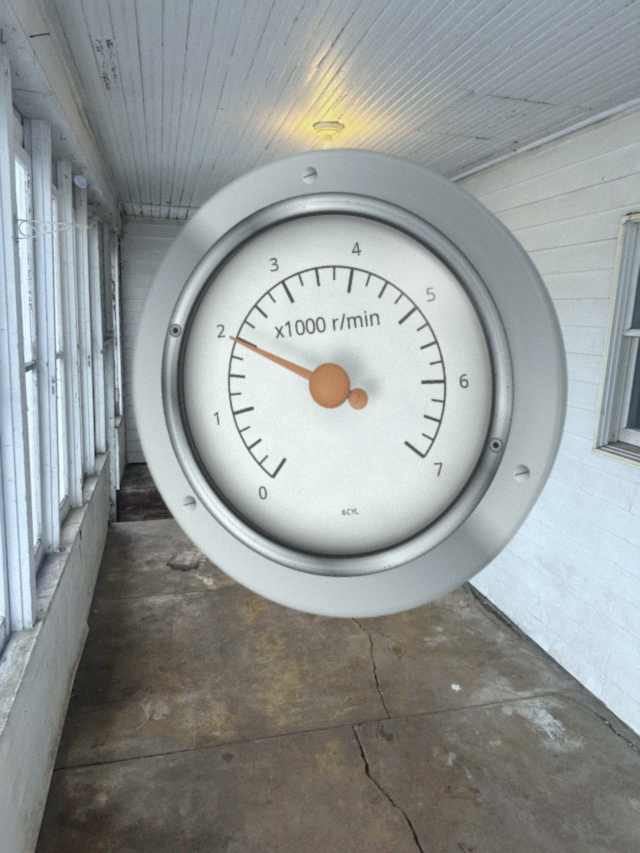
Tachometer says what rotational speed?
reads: 2000 rpm
